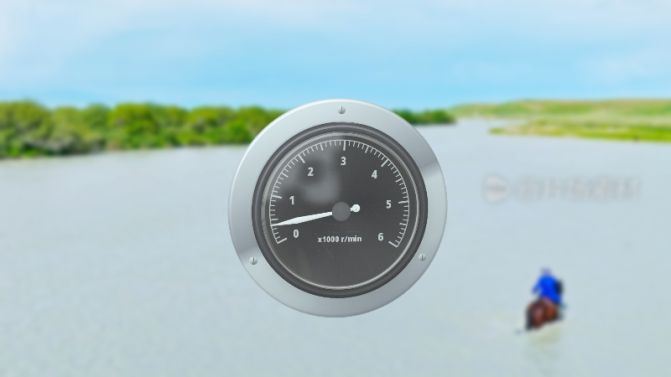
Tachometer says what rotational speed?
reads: 400 rpm
